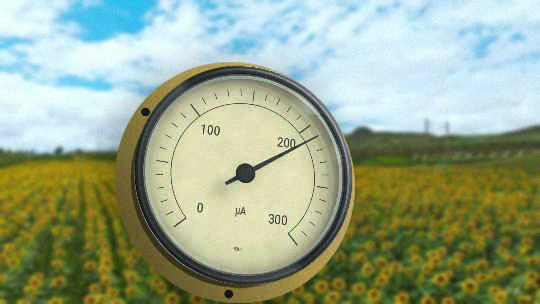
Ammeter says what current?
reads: 210 µA
